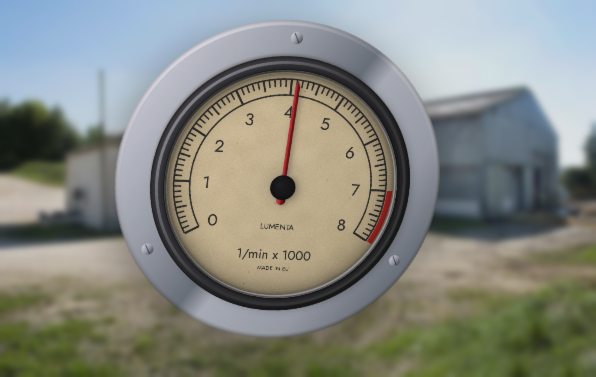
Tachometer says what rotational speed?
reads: 4100 rpm
